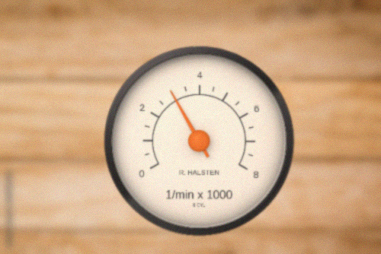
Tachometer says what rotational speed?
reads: 3000 rpm
